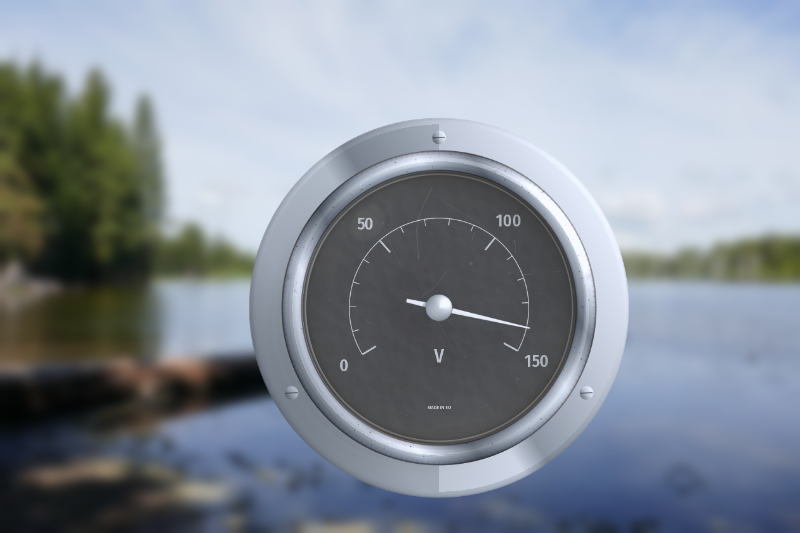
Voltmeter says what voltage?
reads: 140 V
